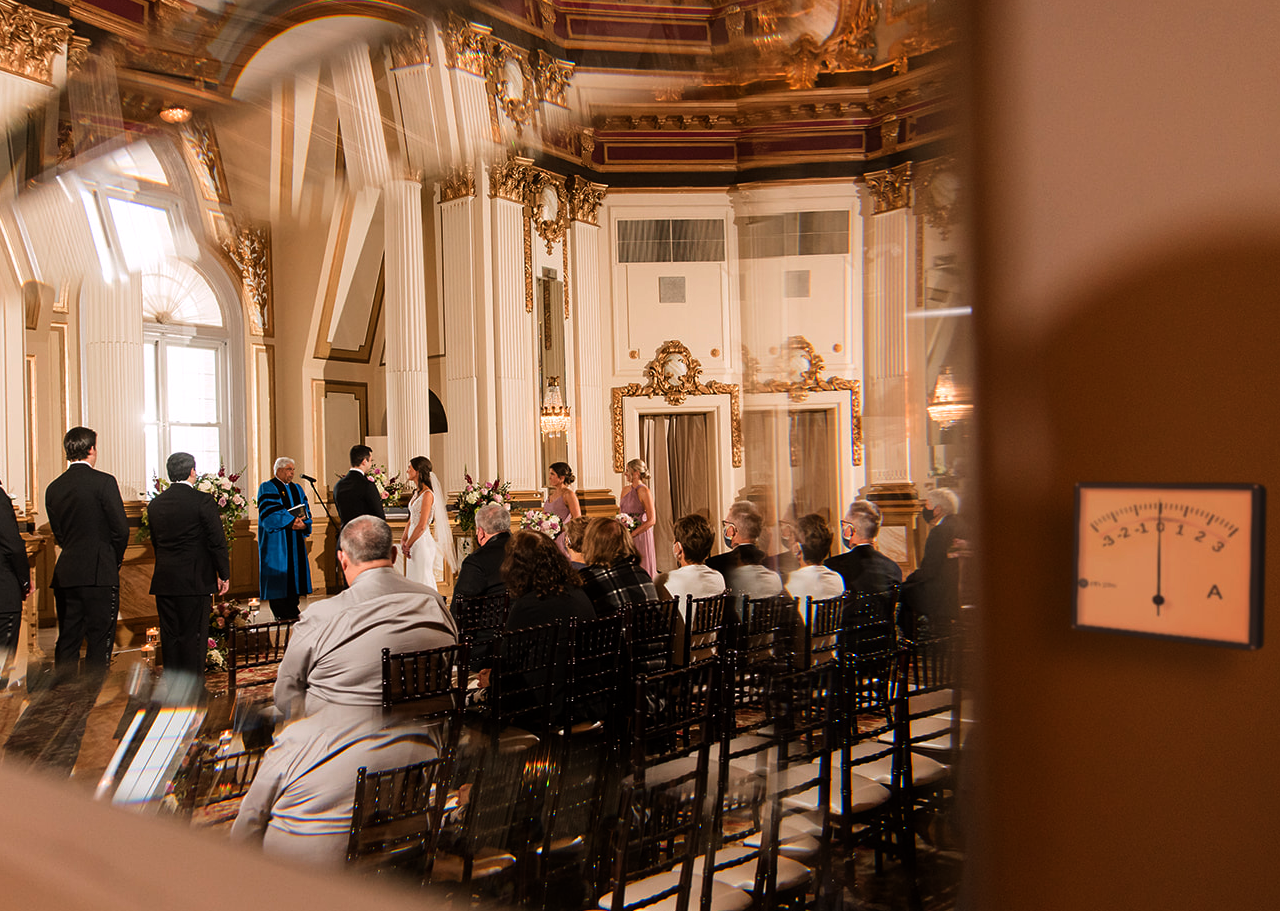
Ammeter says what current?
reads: 0 A
